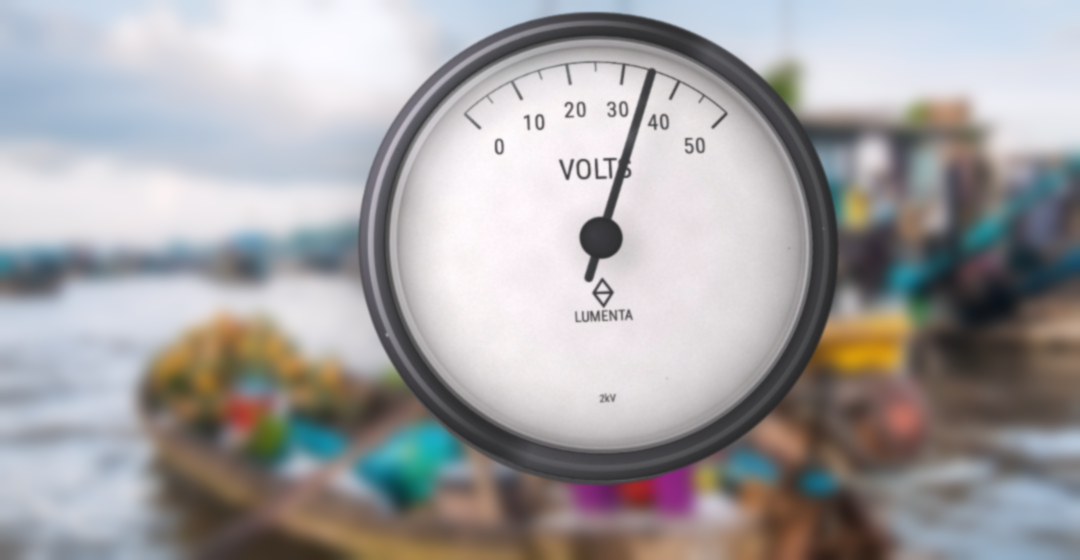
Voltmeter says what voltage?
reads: 35 V
